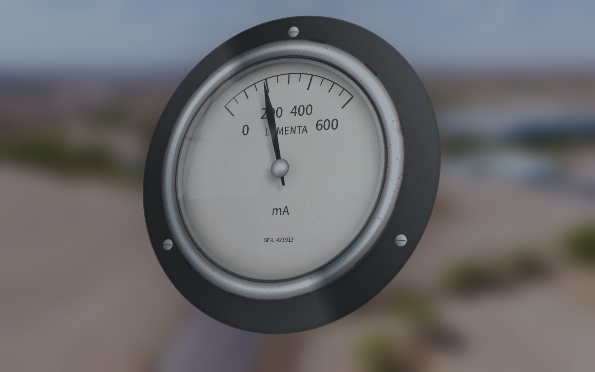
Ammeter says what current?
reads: 200 mA
